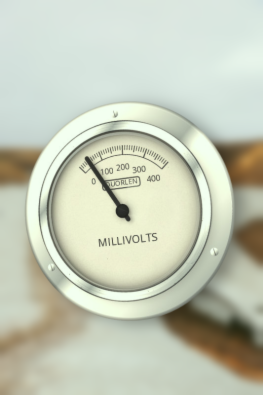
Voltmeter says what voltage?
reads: 50 mV
